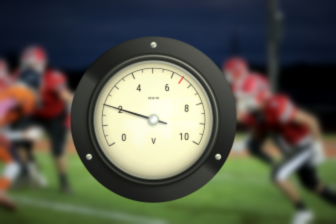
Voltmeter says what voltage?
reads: 2 V
